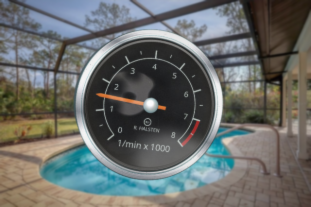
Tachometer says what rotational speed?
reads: 1500 rpm
